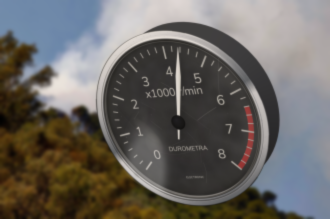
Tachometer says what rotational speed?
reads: 4400 rpm
